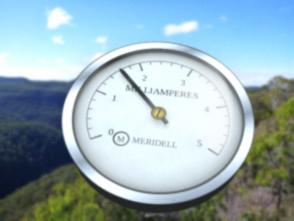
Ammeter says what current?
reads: 1.6 mA
